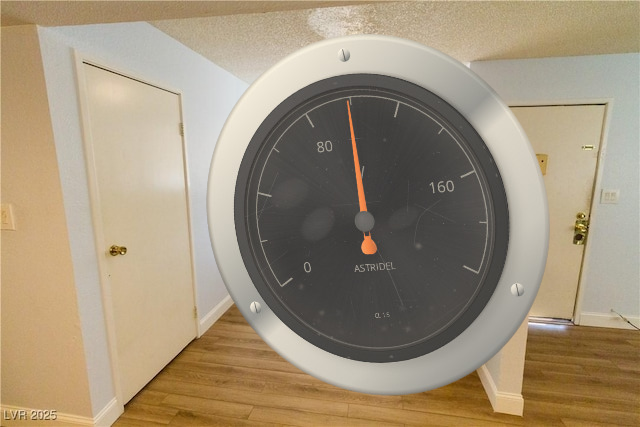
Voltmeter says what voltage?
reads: 100 V
